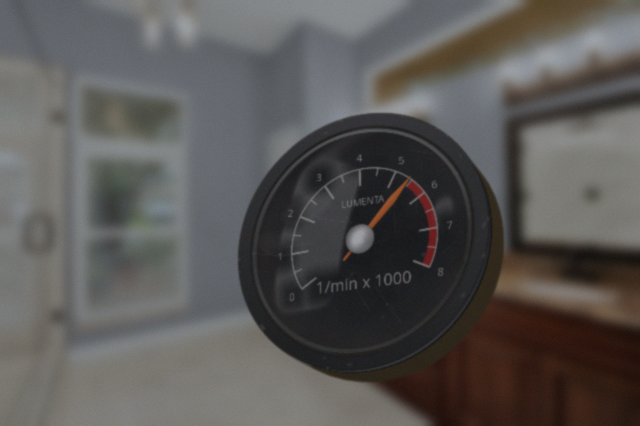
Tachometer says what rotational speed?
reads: 5500 rpm
